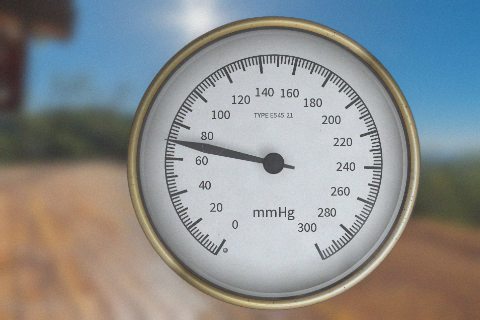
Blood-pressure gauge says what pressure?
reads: 70 mmHg
